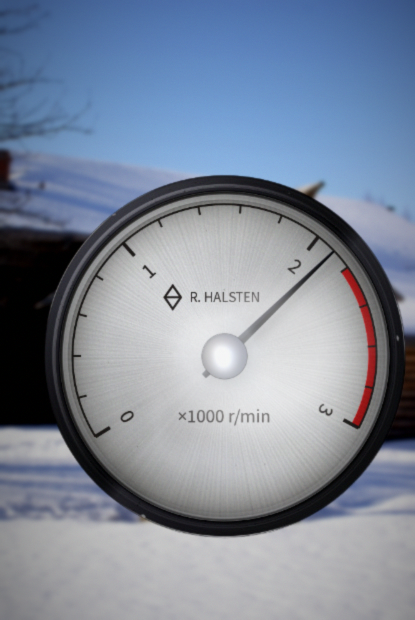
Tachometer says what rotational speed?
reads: 2100 rpm
